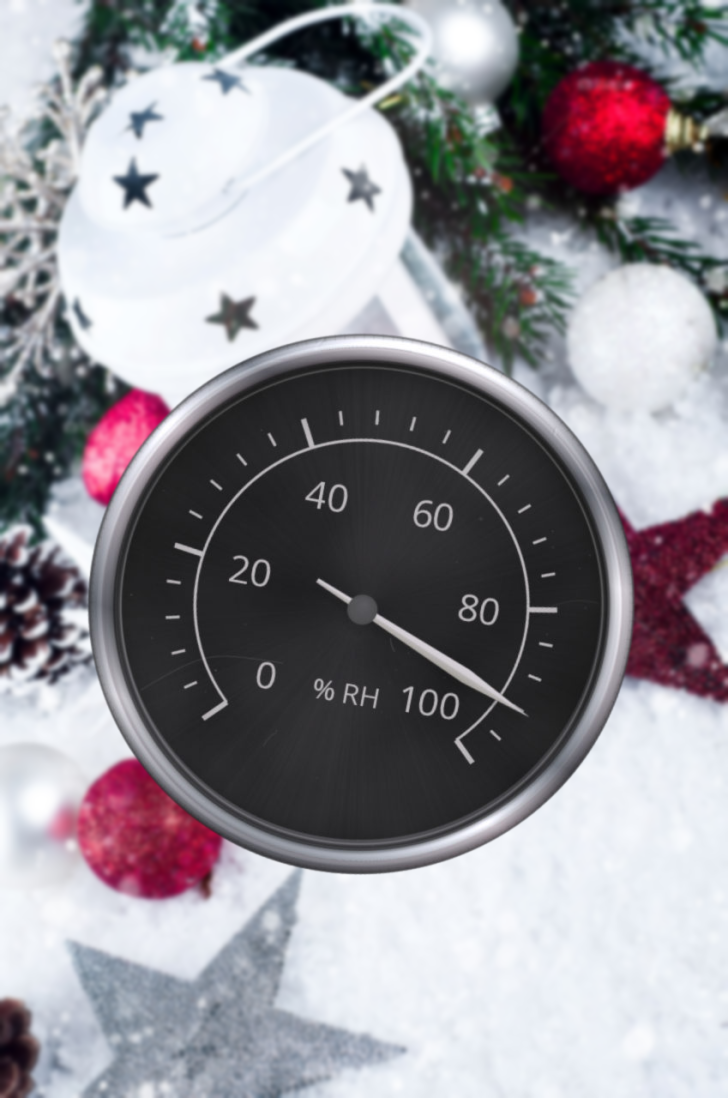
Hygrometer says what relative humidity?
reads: 92 %
